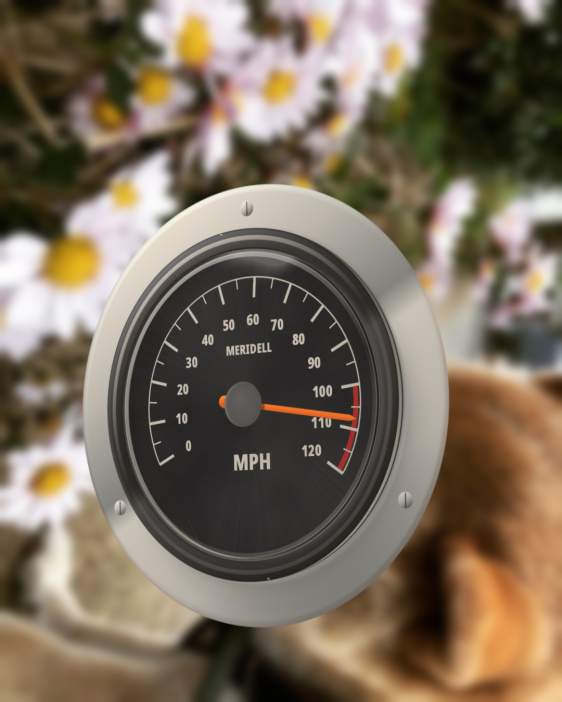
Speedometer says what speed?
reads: 107.5 mph
